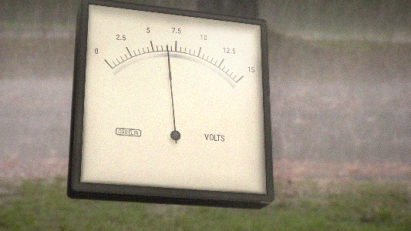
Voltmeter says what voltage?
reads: 6.5 V
